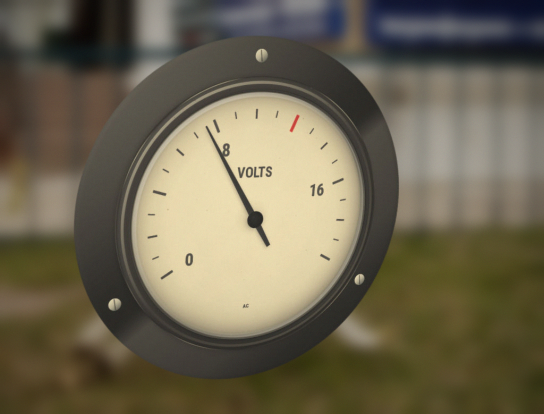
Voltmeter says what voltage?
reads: 7.5 V
